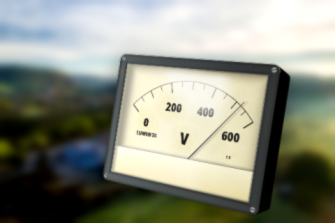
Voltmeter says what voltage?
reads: 525 V
